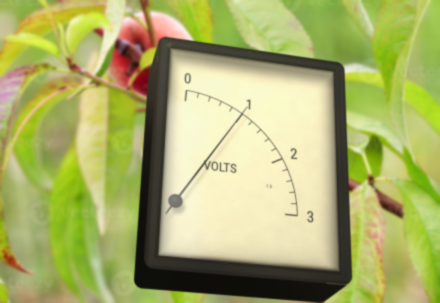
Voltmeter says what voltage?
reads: 1 V
